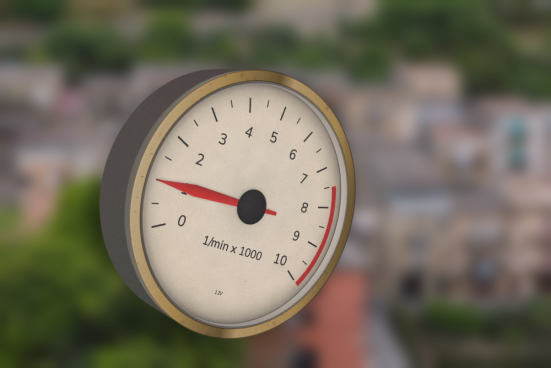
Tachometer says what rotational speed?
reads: 1000 rpm
